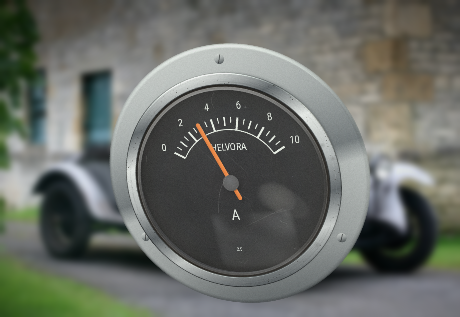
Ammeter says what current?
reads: 3 A
